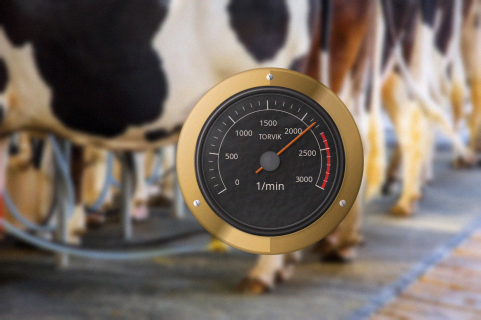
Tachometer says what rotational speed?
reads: 2150 rpm
